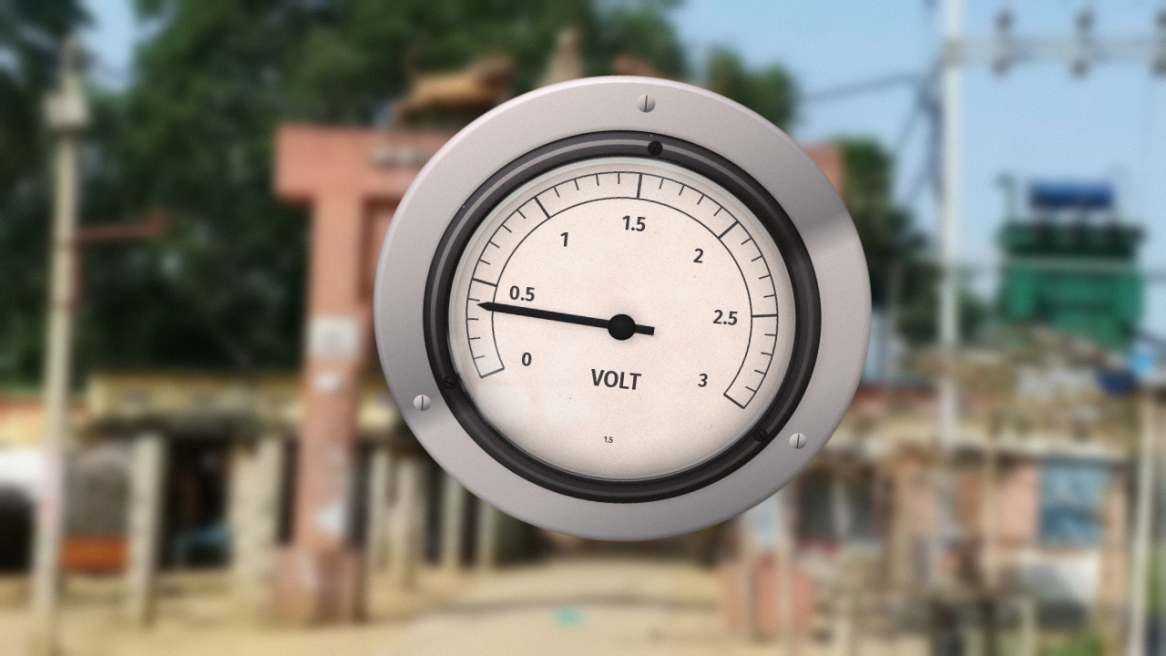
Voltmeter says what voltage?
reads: 0.4 V
